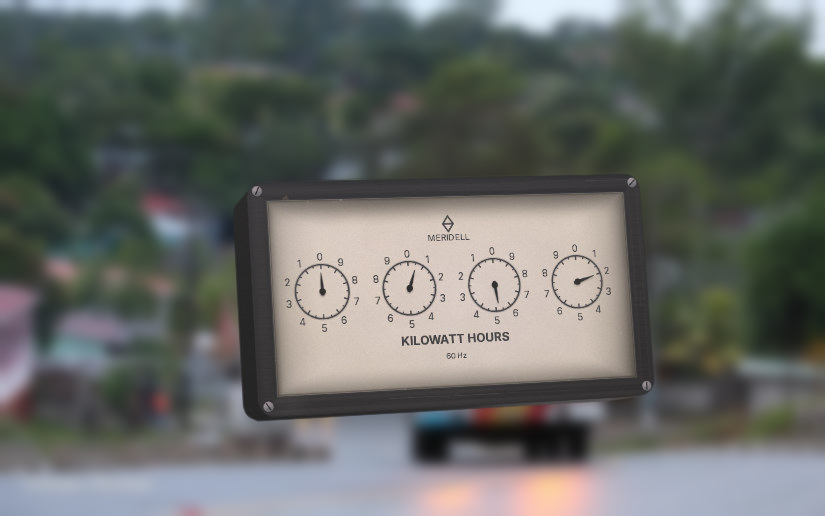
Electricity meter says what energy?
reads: 52 kWh
